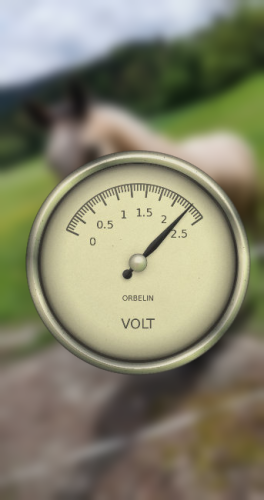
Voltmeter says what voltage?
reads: 2.25 V
